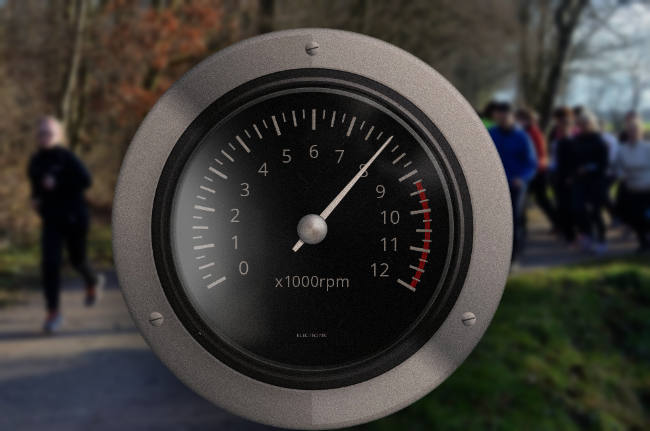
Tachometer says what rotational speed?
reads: 8000 rpm
